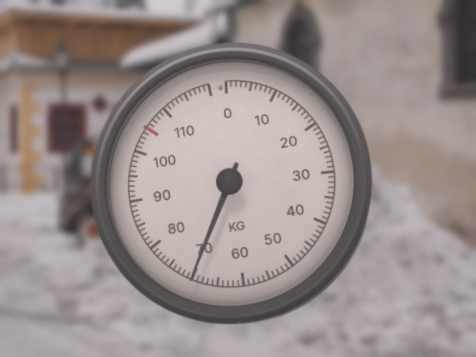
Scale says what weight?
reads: 70 kg
